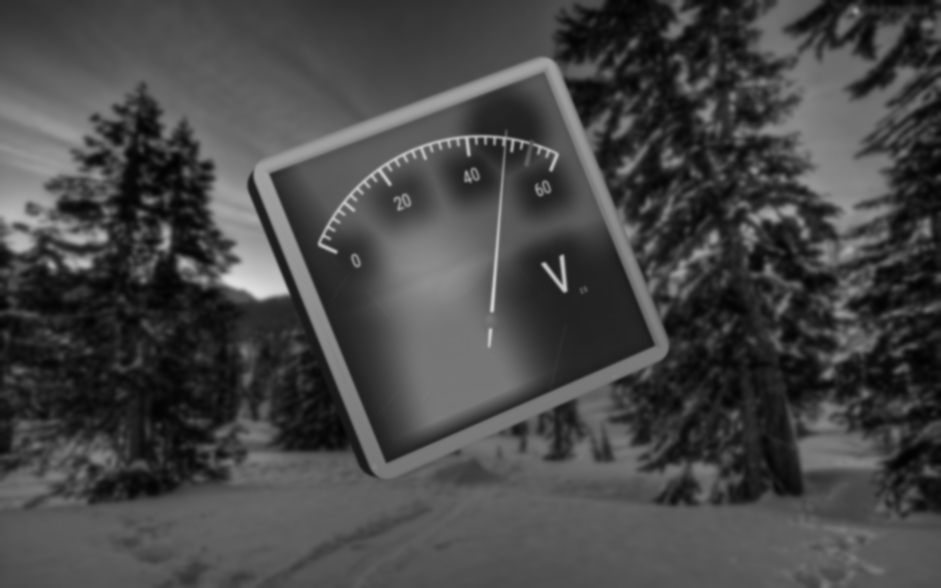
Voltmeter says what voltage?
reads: 48 V
